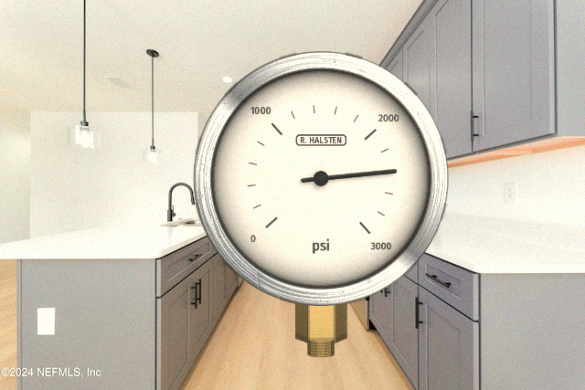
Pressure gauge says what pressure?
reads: 2400 psi
